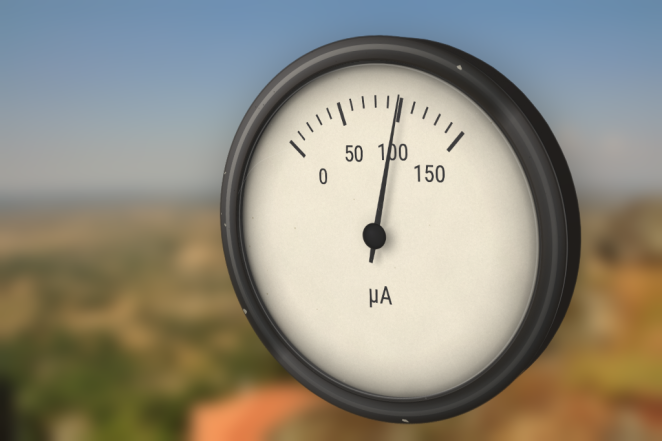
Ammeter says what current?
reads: 100 µA
